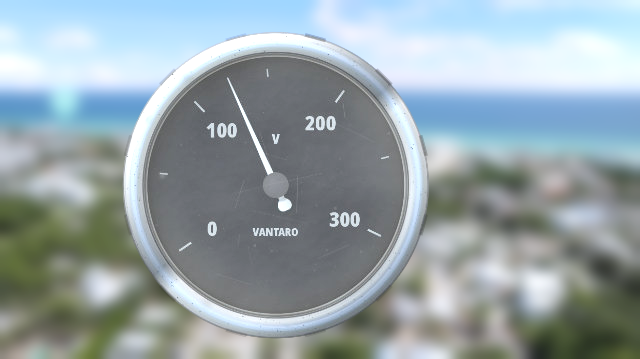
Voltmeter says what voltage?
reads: 125 V
